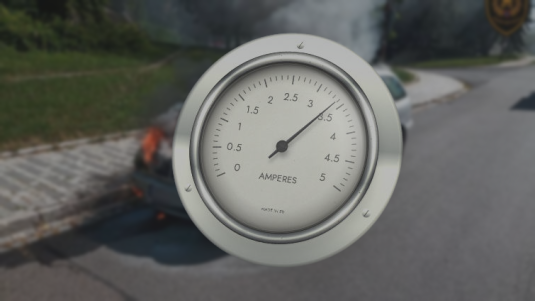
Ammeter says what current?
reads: 3.4 A
